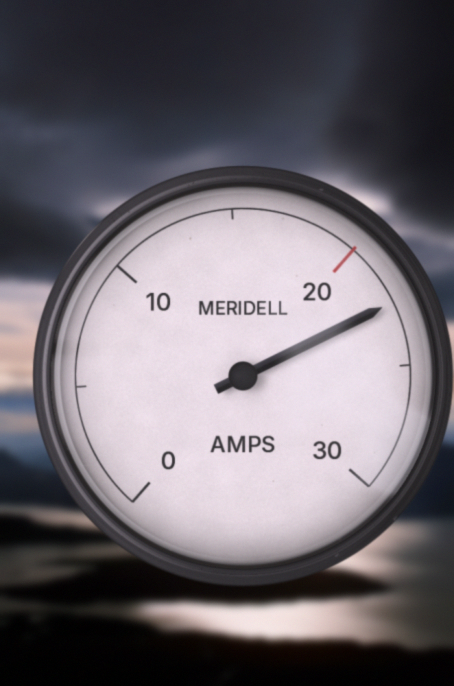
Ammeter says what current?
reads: 22.5 A
